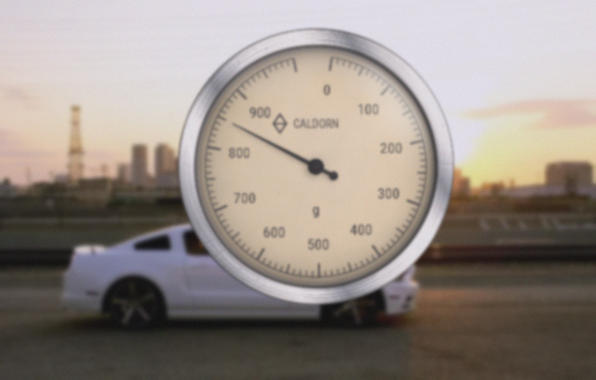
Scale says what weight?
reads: 850 g
